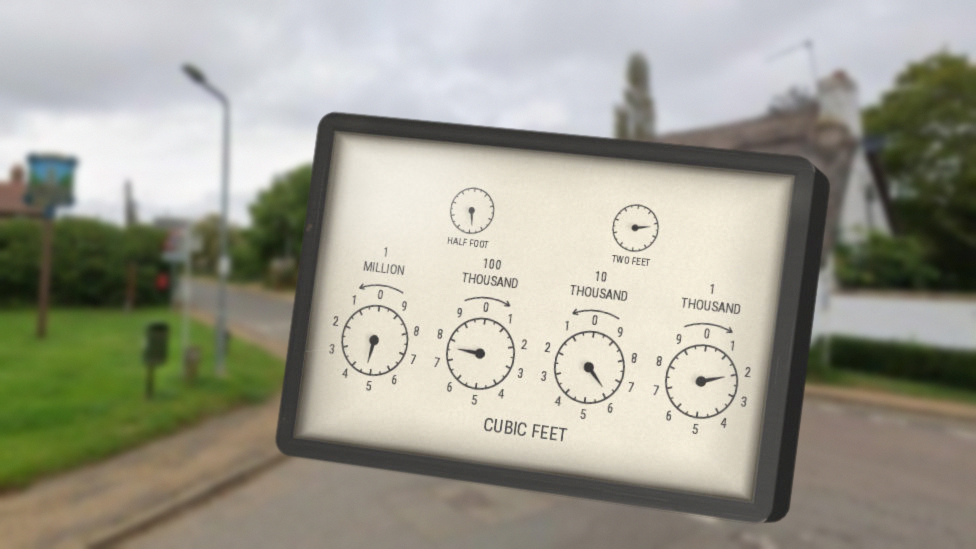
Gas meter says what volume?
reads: 476200 ft³
